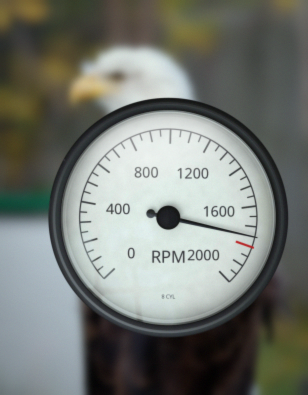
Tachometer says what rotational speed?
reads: 1750 rpm
